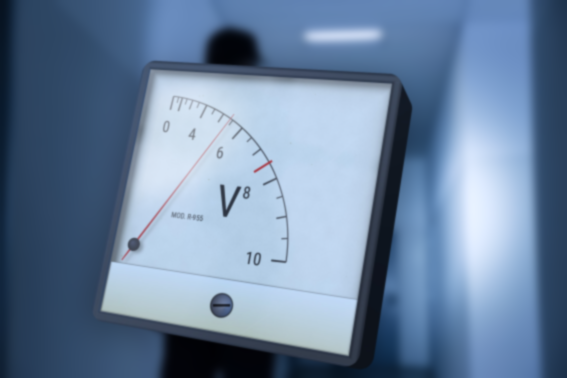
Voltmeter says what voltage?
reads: 5.5 V
